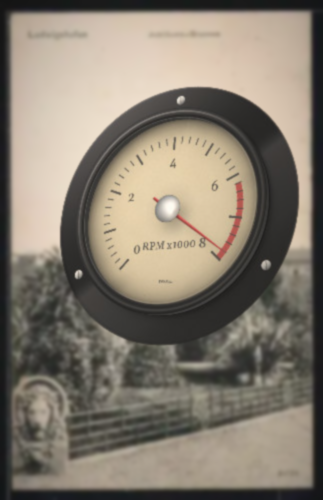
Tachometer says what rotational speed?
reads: 7800 rpm
